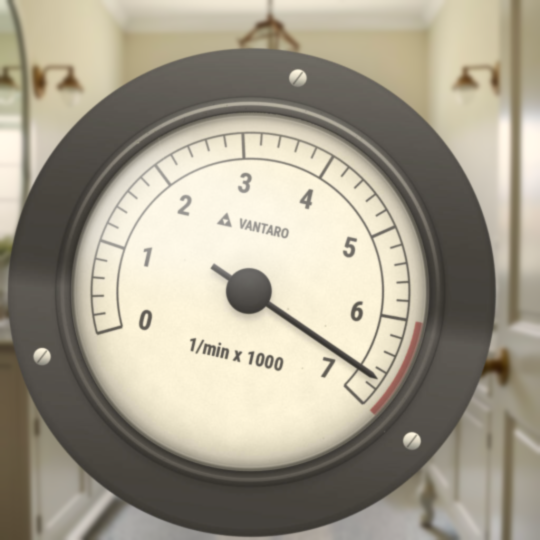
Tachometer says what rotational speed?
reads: 6700 rpm
